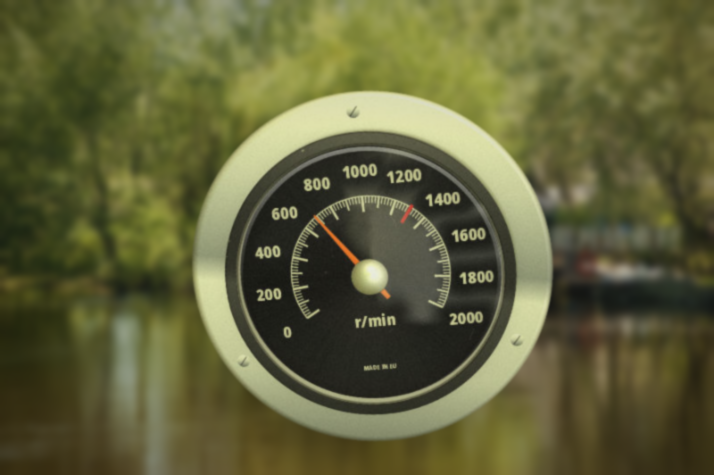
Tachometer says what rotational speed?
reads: 700 rpm
